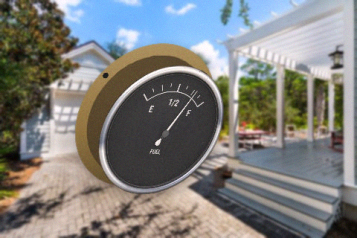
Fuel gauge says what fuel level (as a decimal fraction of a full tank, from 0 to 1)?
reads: 0.75
